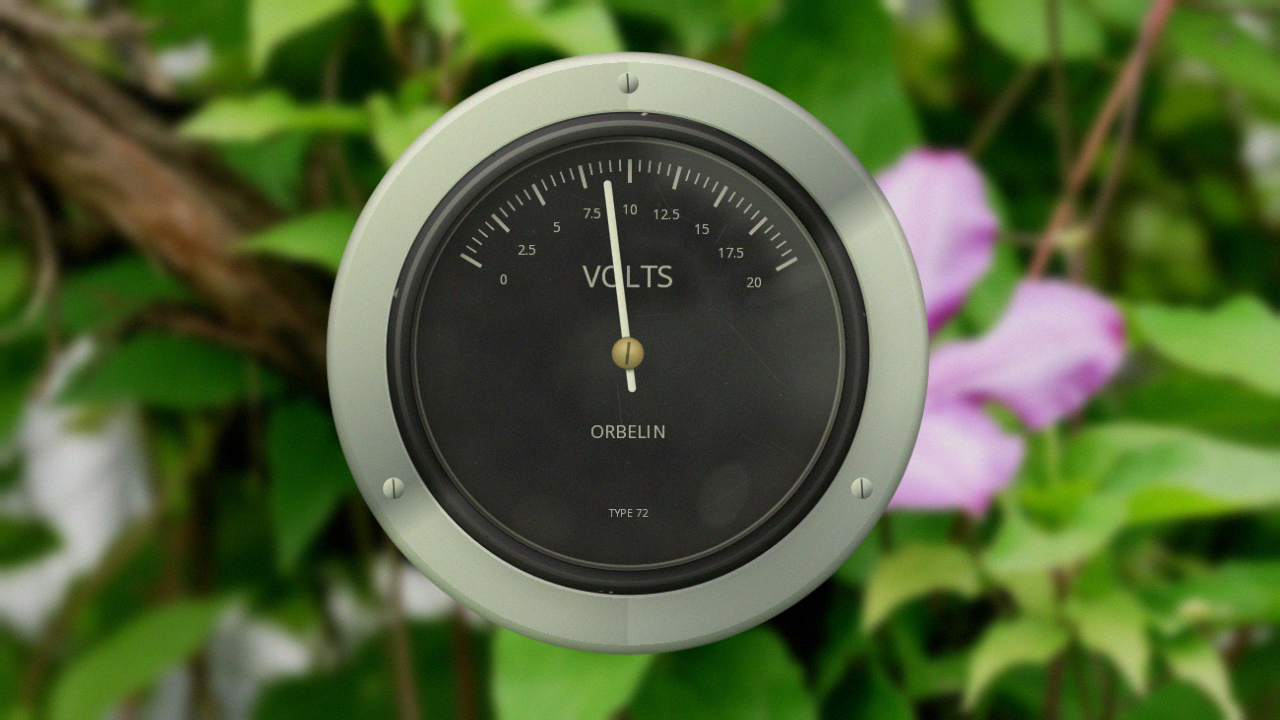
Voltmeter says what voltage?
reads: 8.75 V
